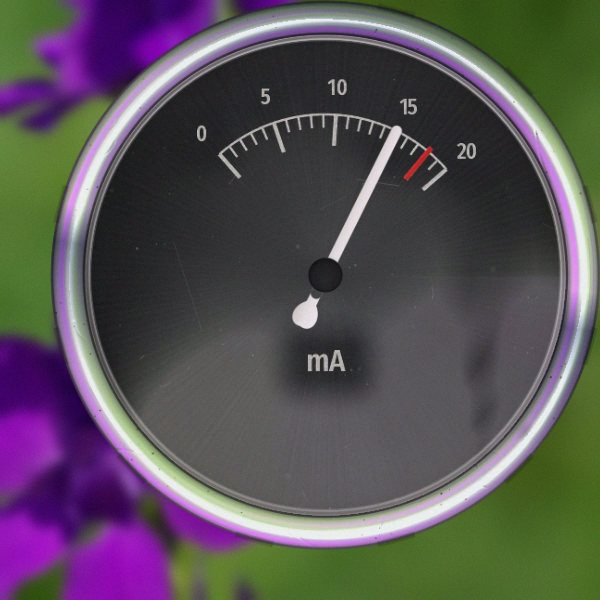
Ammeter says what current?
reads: 15 mA
